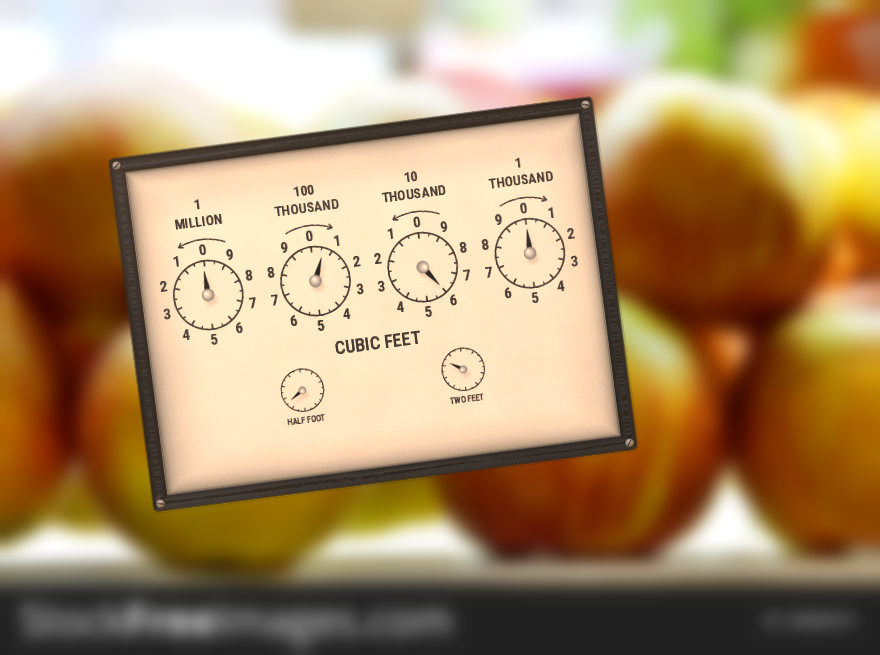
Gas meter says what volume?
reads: 6000 ft³
